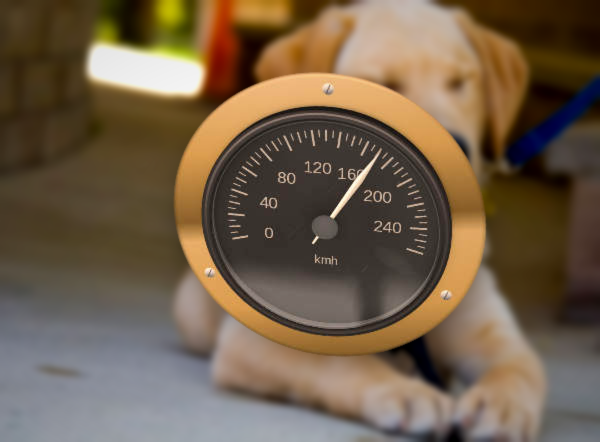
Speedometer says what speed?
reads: 170 km/h
